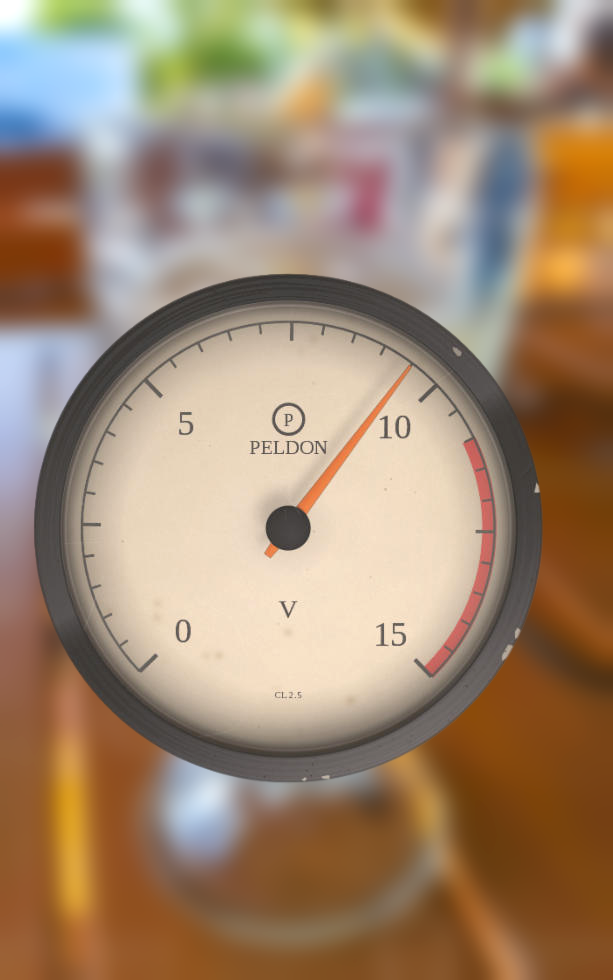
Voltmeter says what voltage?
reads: 9.5 V
